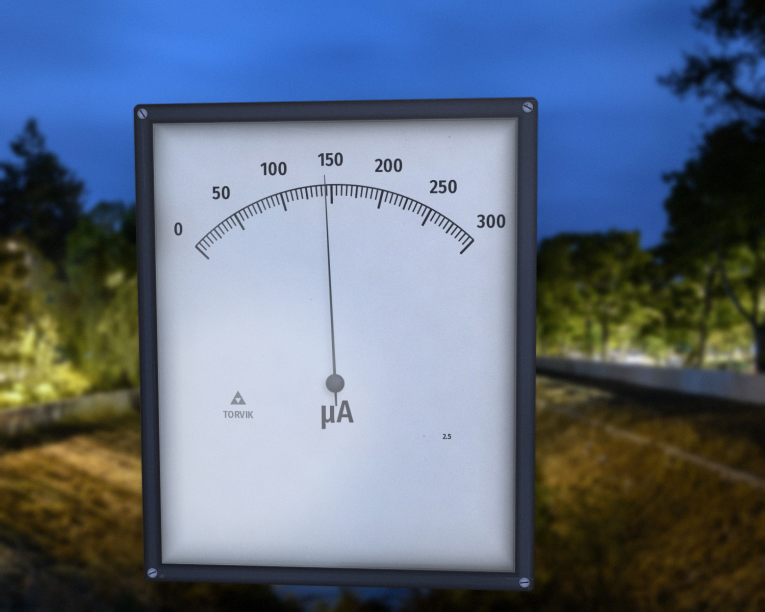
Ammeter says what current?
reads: 145 µA
